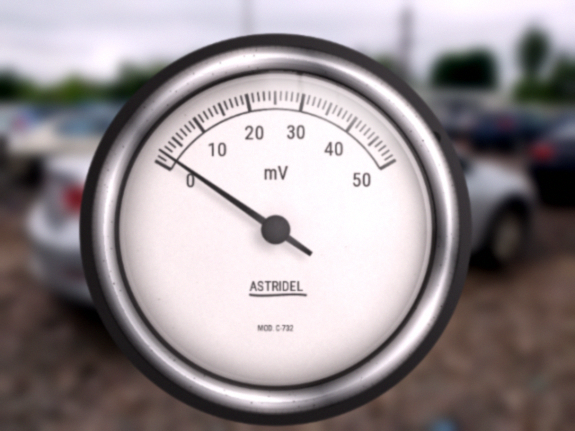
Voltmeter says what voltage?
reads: 2 mV
